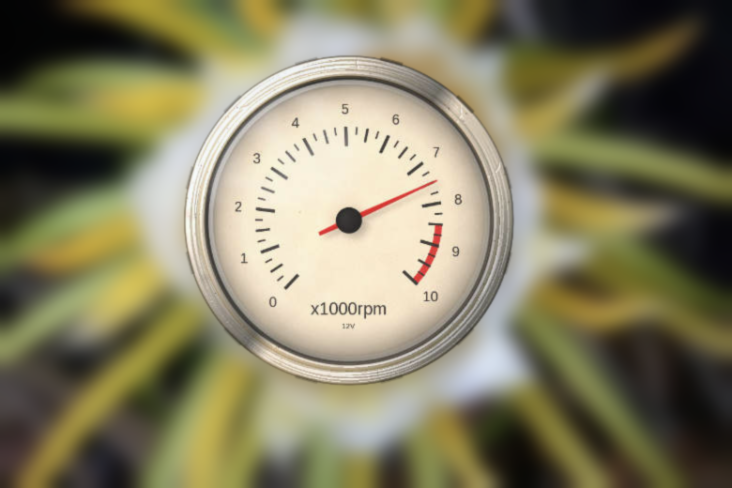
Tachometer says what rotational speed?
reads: 7500 rpm
